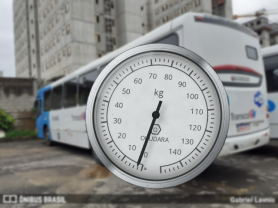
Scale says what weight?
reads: 2 kg
